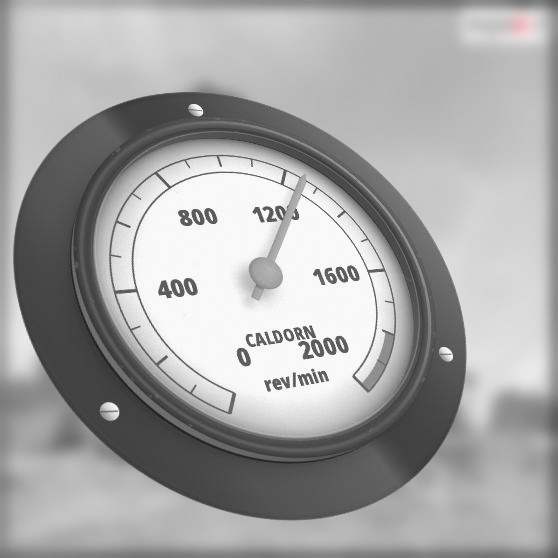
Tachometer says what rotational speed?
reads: 1250 rpm
